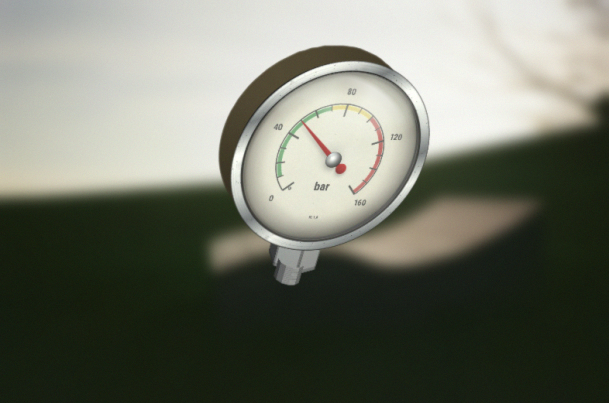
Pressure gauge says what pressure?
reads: 50 bar
